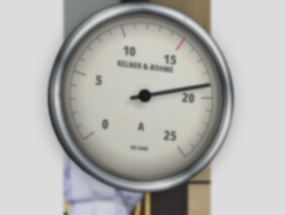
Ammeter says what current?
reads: 19 A
